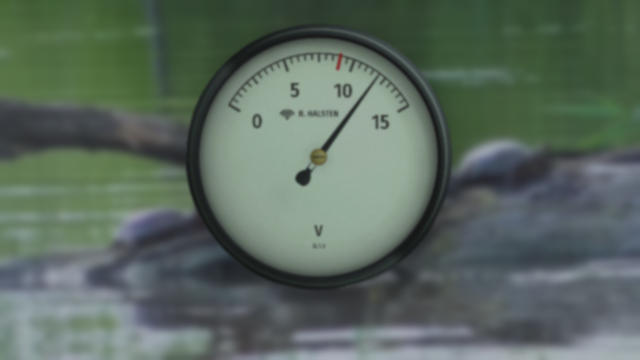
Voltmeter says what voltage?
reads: 12 V
